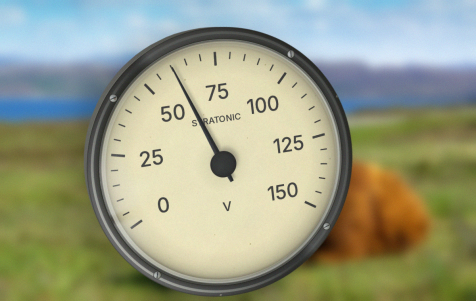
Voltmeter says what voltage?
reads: 60 V
